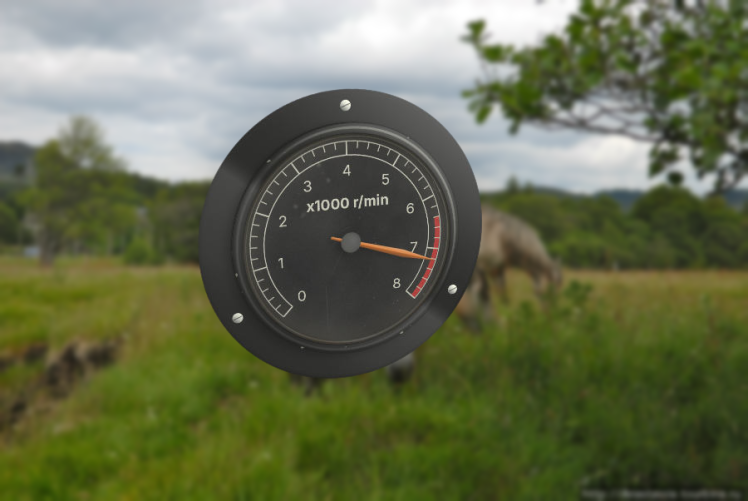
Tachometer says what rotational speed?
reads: 7200 rpm
